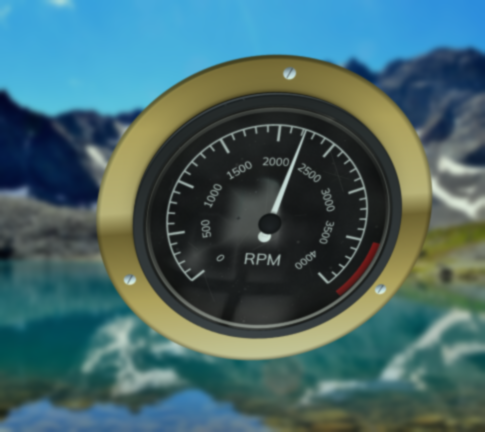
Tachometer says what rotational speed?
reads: 2200 rpm
